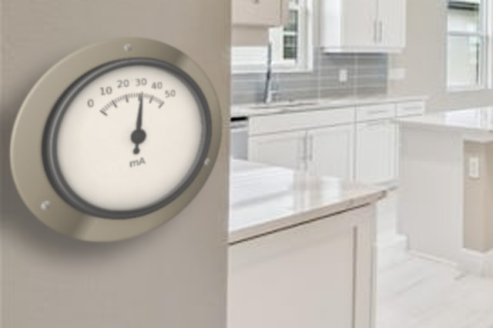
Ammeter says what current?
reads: 30 mA
